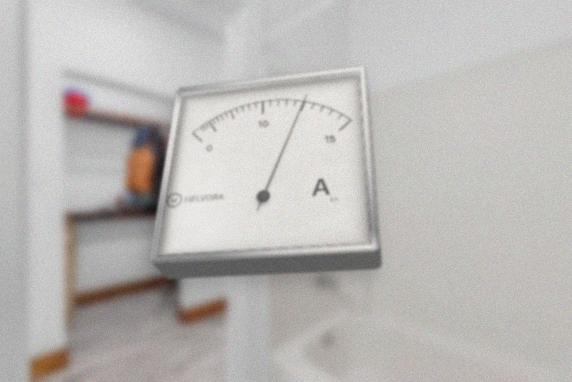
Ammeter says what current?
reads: 12.5 A
